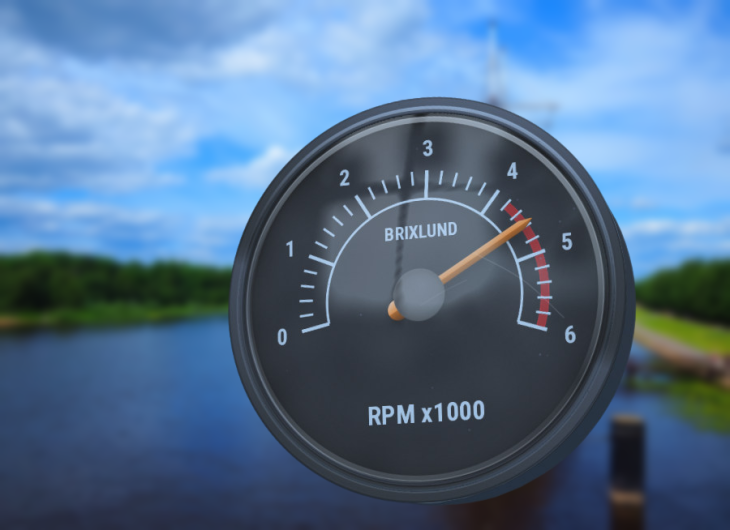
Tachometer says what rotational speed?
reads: 4600 rpm
